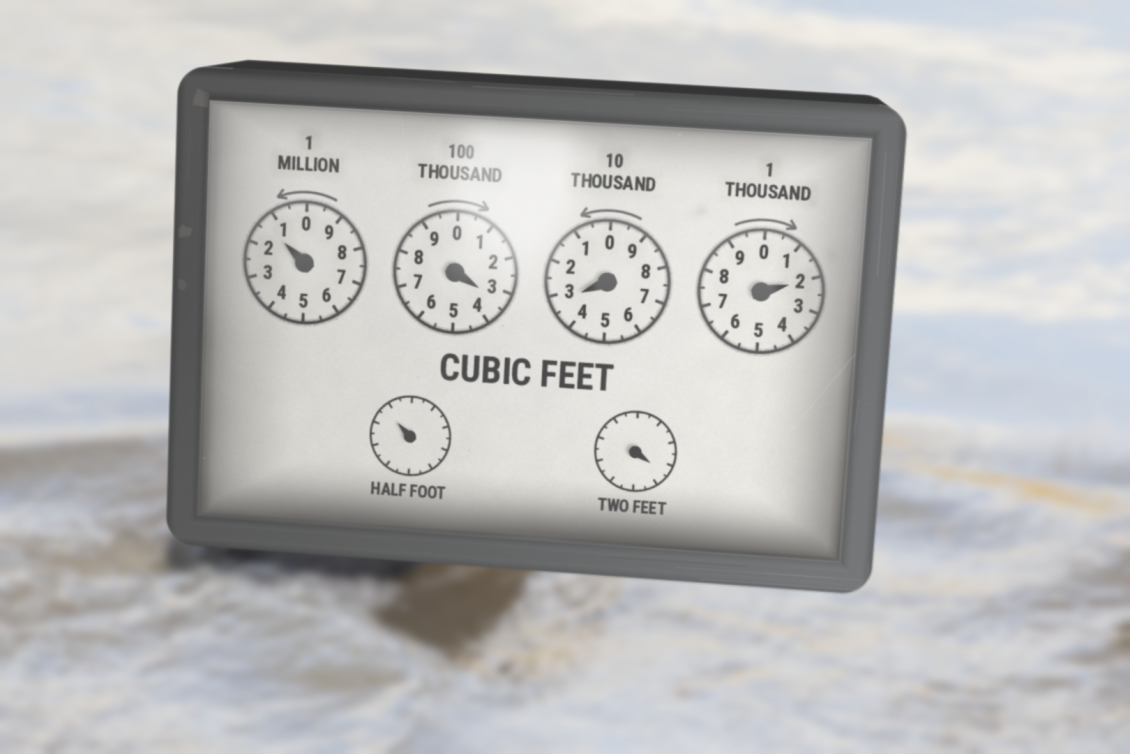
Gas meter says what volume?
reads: 133200 ft³
